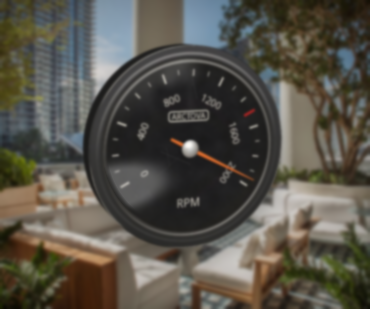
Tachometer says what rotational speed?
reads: 1950 rpm
